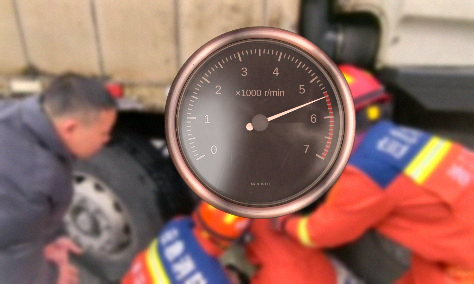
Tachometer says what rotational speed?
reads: 5500 rpm
